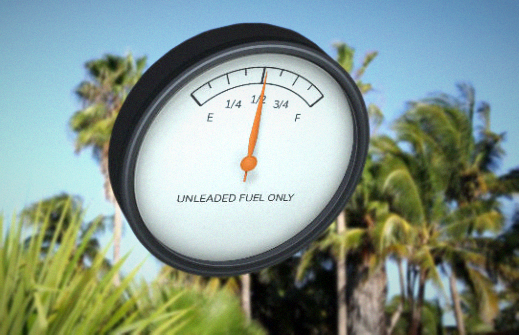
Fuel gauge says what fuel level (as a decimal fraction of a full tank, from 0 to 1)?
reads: 0.5
